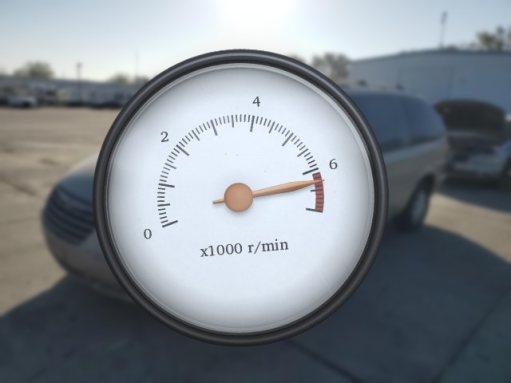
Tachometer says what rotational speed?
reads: 6300 rpm
